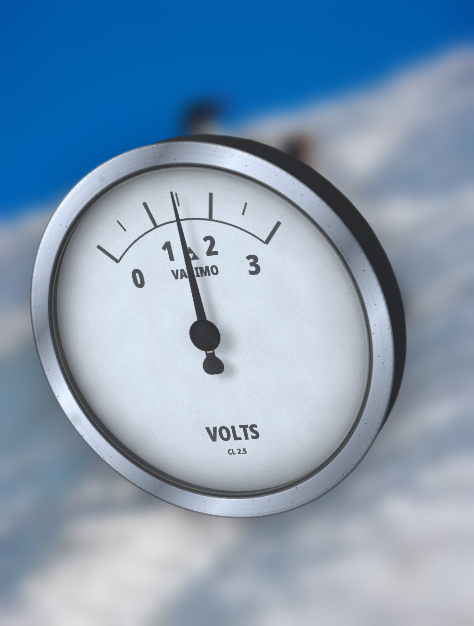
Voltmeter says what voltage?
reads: 1.5 V
